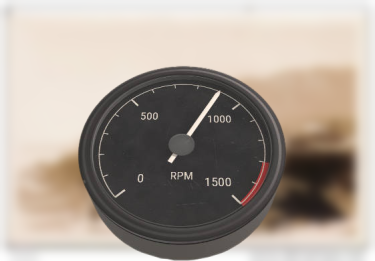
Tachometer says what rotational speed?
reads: 900 rpm
